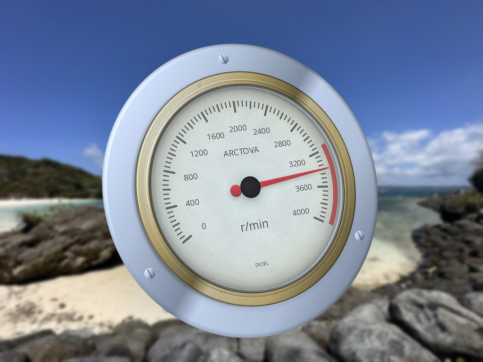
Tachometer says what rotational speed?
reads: 3400 rpm
